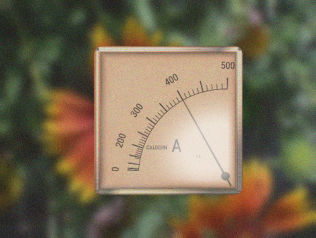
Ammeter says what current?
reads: 400 A
